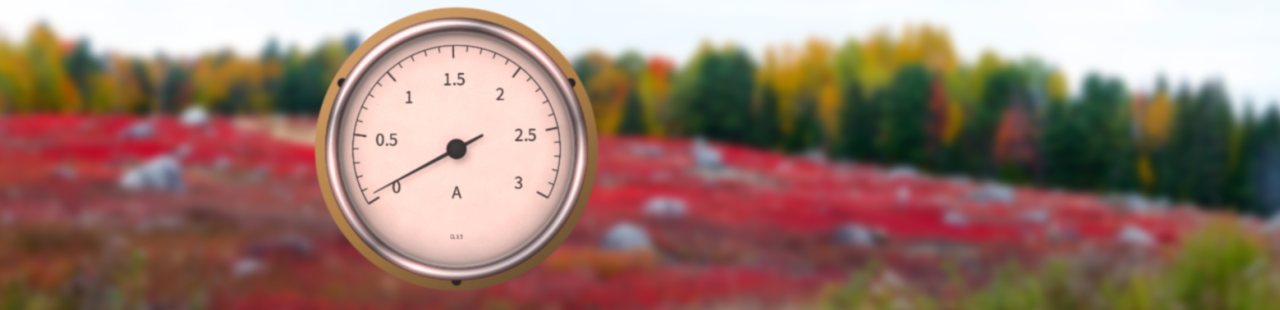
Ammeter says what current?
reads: 0.05 A
